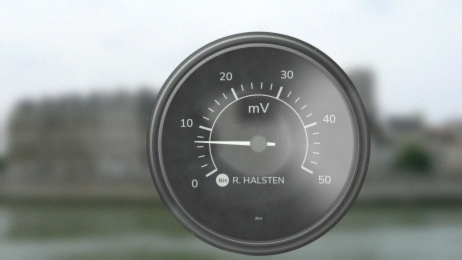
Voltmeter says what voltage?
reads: 7 mV
